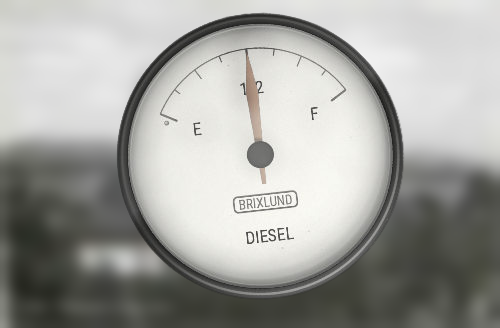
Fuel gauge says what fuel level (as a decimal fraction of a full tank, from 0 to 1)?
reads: 0.5
